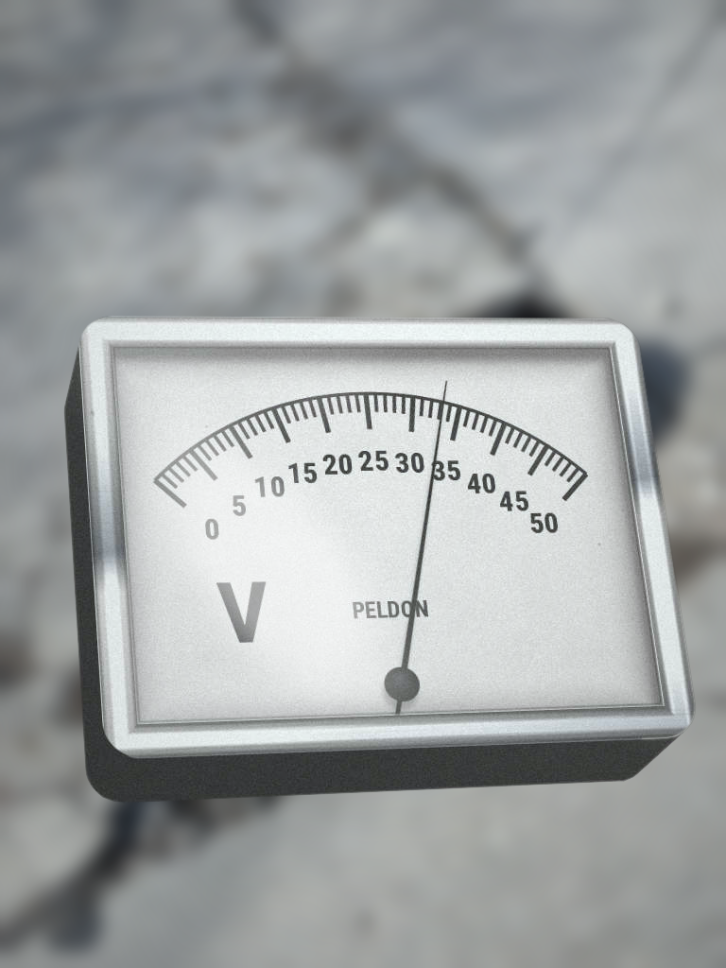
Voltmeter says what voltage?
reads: 33 V
